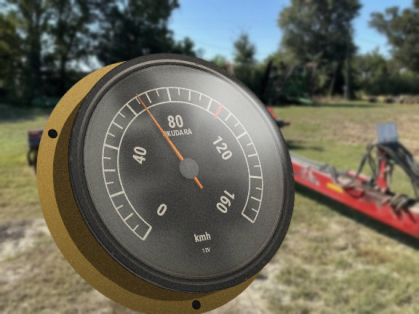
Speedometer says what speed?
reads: 65 km/h
